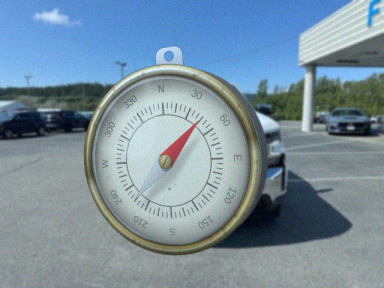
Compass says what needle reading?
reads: 45 °
